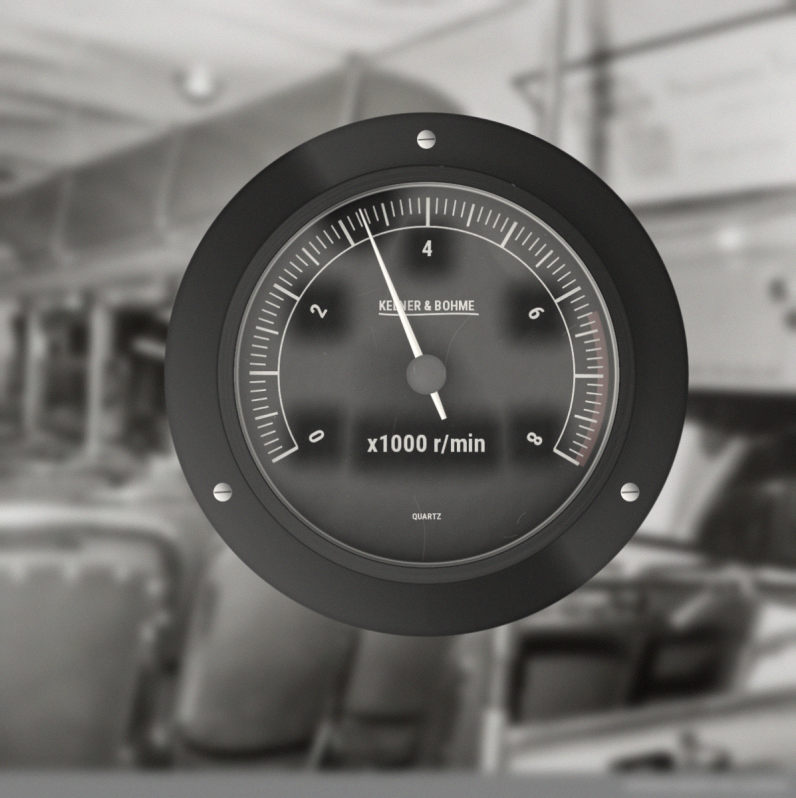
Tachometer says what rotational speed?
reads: 3250 rpm
